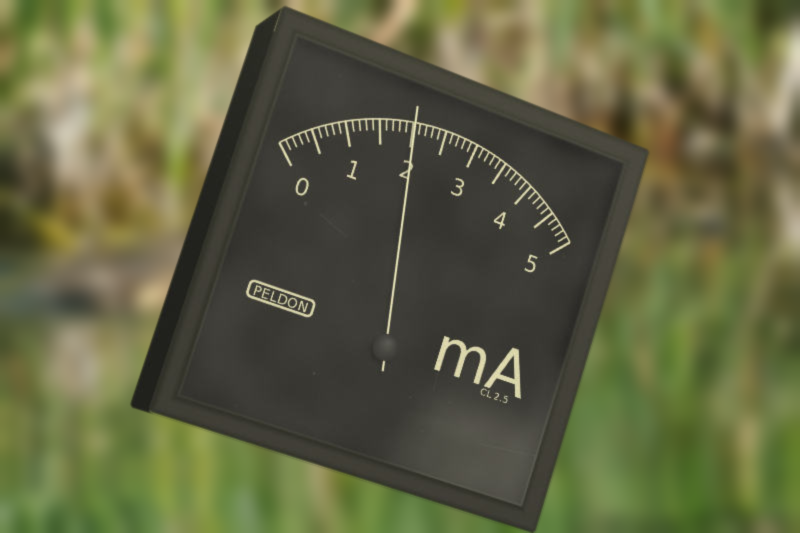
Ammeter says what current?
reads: 2 mA
